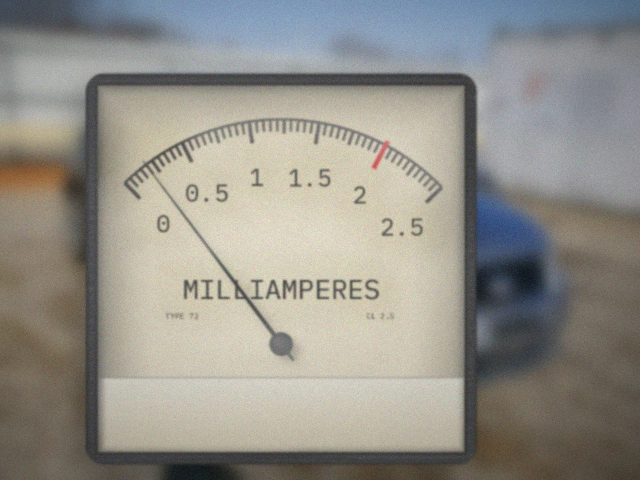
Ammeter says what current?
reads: 0.2 mA
